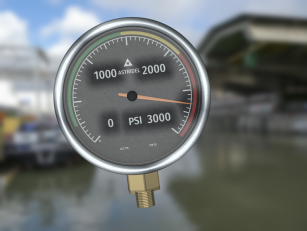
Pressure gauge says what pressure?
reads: 2650 psi
